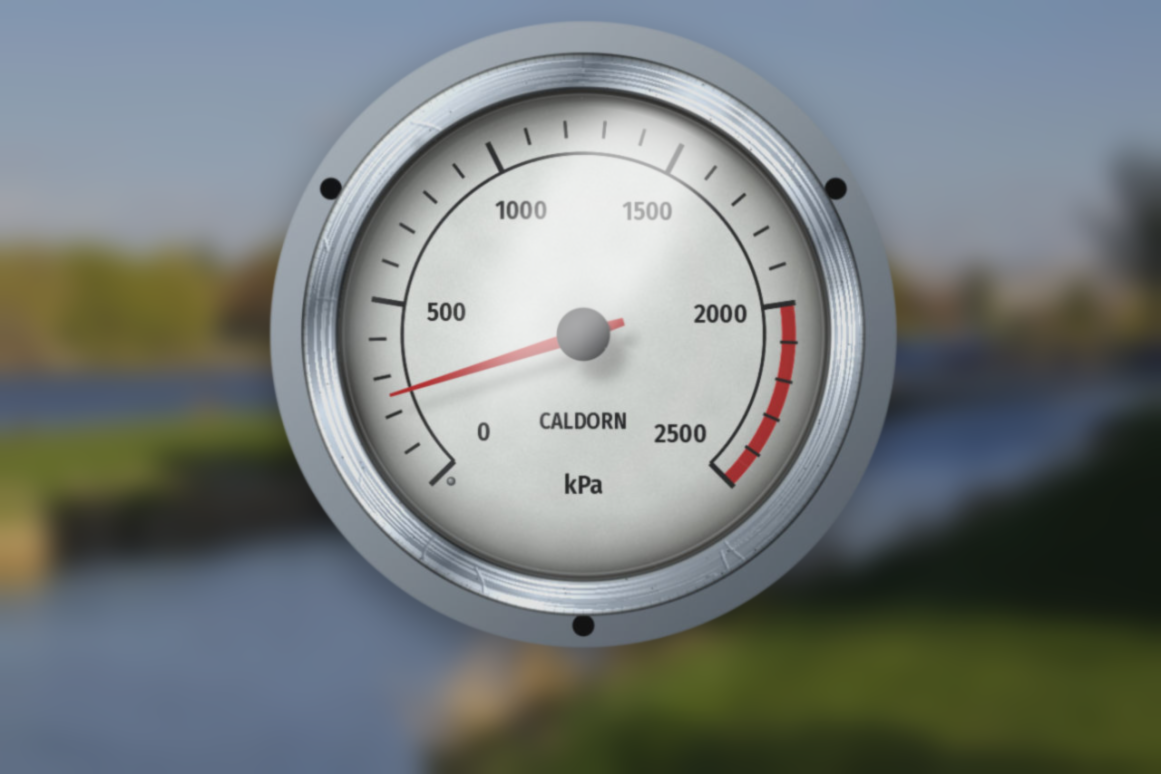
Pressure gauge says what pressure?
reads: 250 kPa
